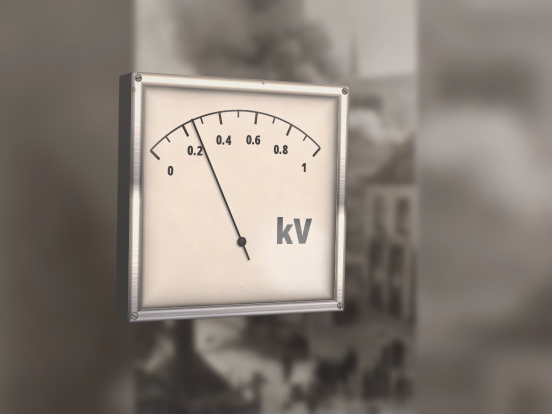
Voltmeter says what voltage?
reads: 0.25 kV
